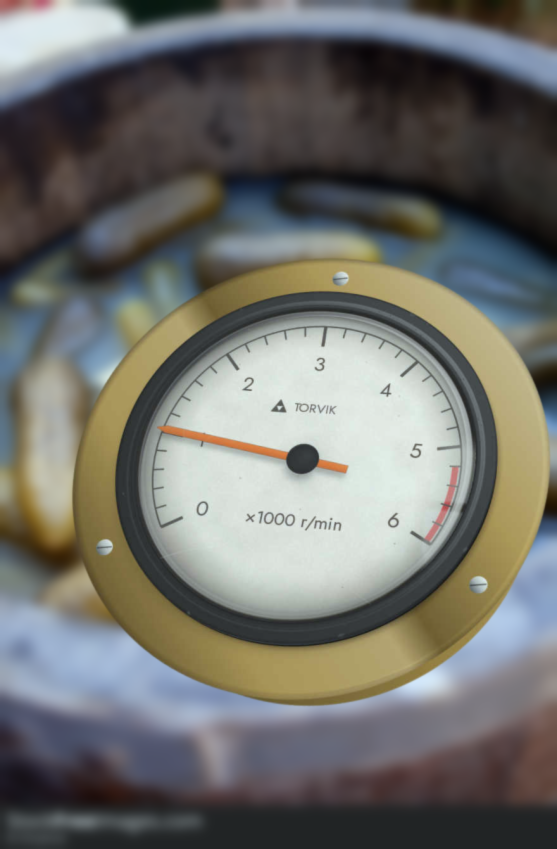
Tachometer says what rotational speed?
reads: 1000 rpm
